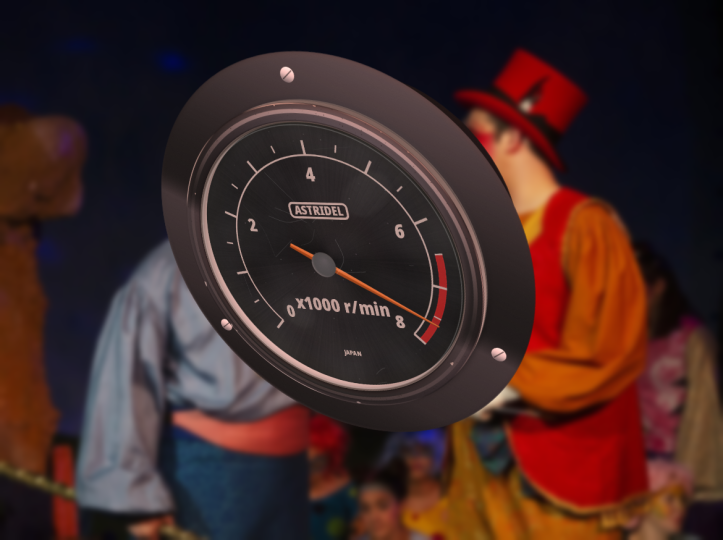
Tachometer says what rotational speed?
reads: 7500 rpm
